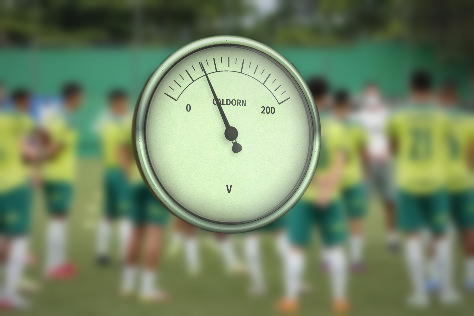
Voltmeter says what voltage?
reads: 60 V
